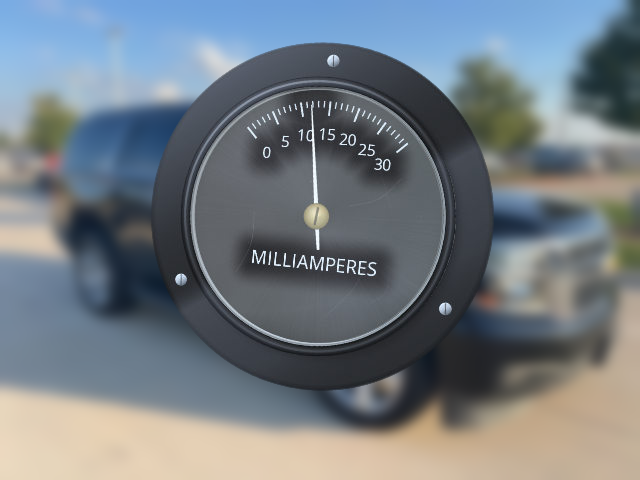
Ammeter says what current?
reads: 12 mA
